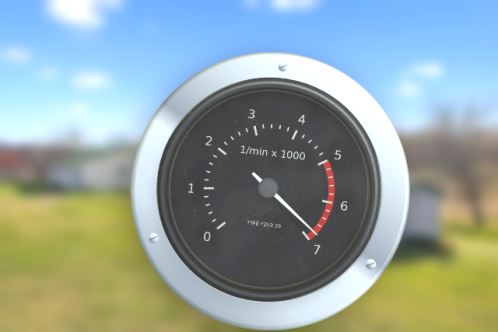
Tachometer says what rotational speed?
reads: 6800 rpm
